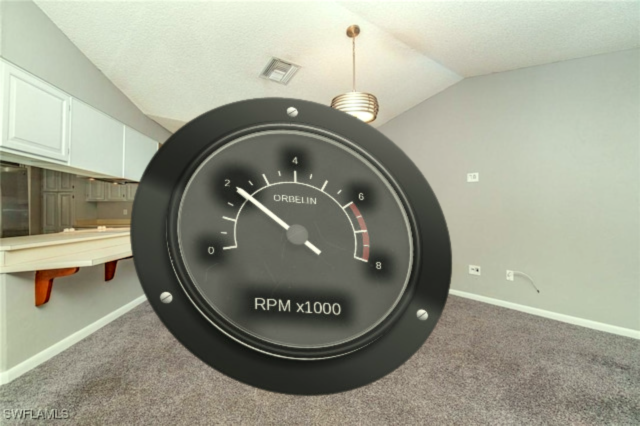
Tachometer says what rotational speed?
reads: 2000 rpm
